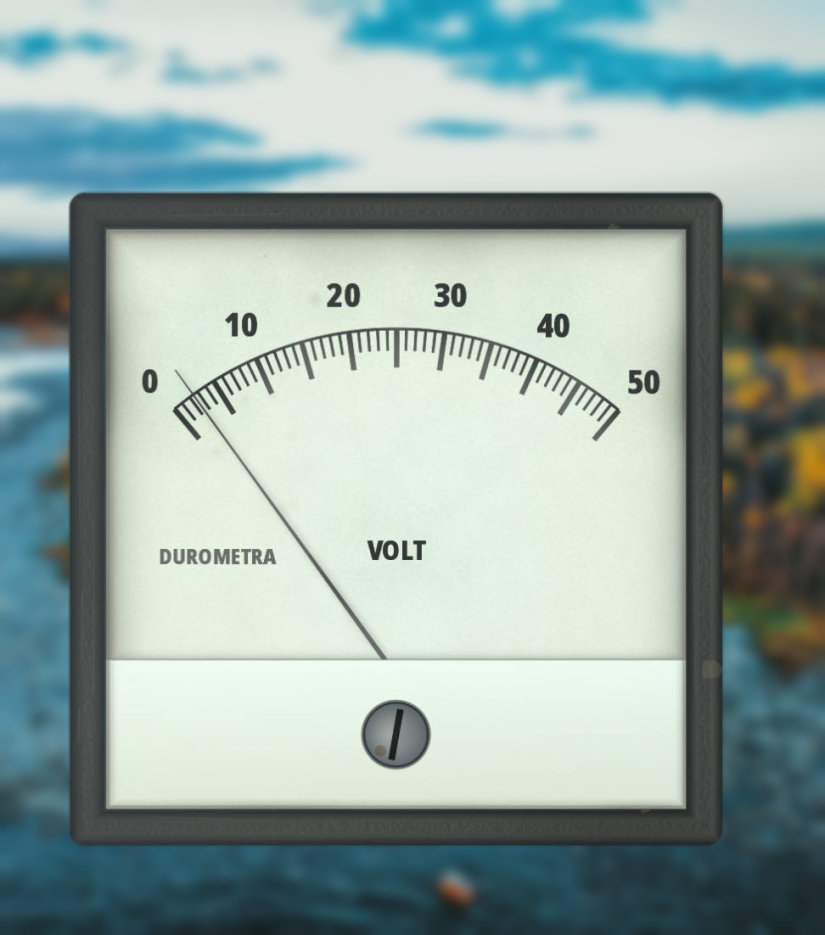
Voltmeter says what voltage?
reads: 2.5 V
